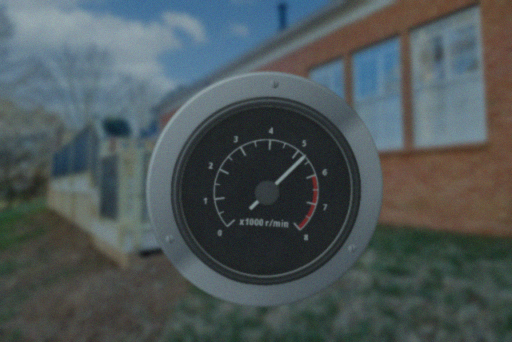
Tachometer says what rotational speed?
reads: 5250 rpm
